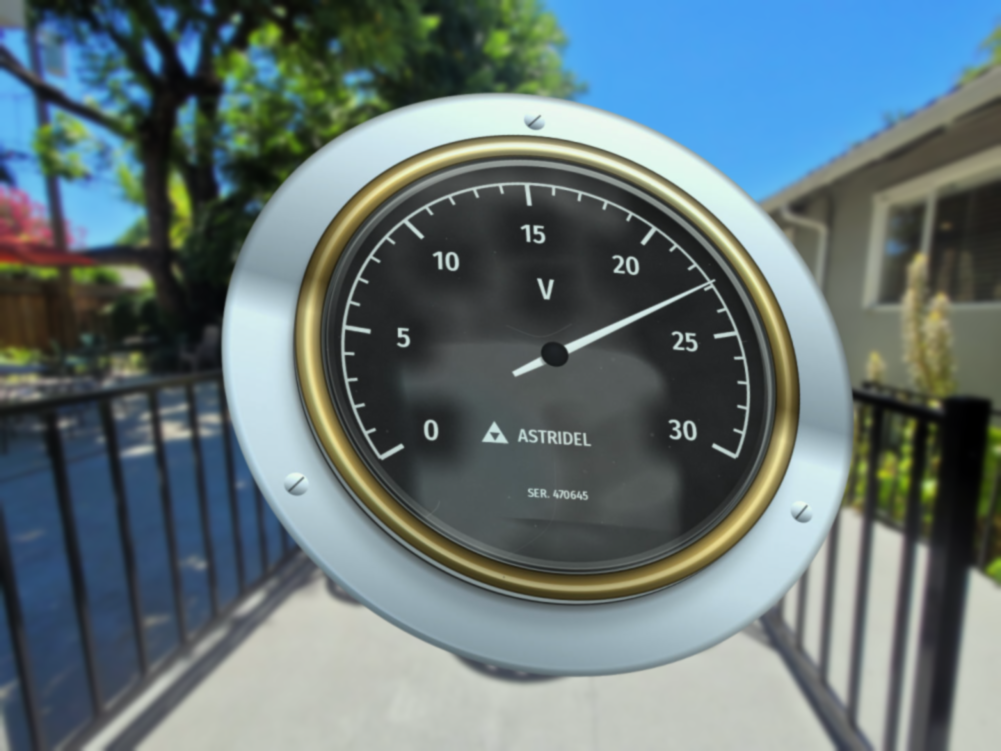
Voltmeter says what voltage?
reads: 23 V
